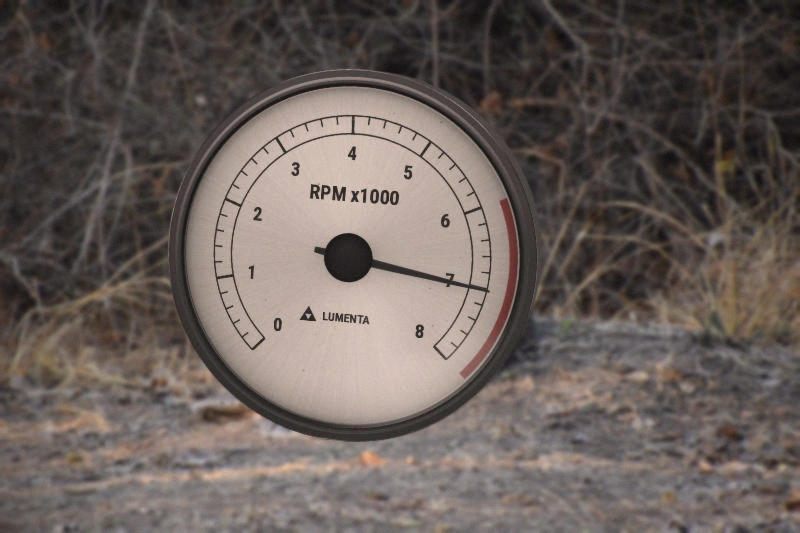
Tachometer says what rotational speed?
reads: 7000 rpm
